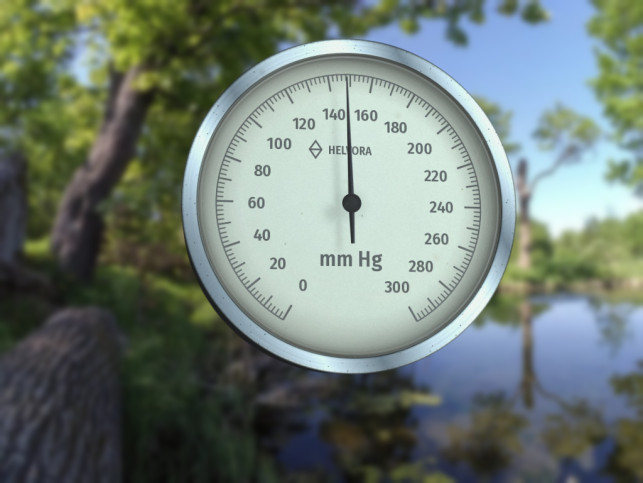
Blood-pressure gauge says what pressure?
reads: 148 mmHg
